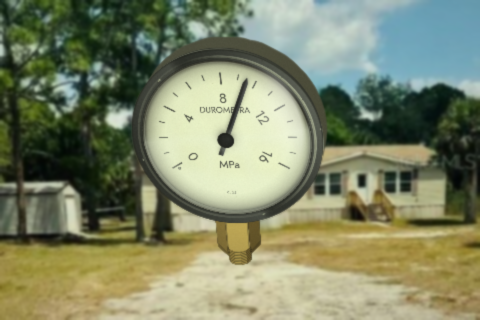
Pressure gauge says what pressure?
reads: 9.5 MPa
